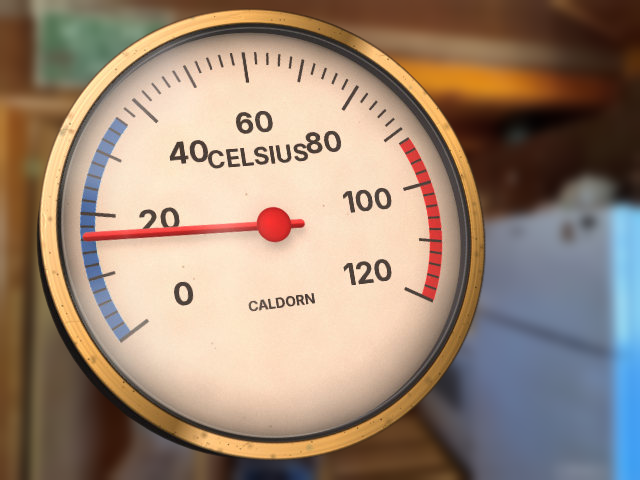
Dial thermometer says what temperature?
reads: 16 °C
